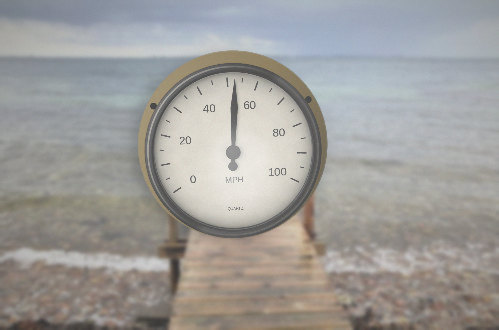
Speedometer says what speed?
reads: 52.5 mph
